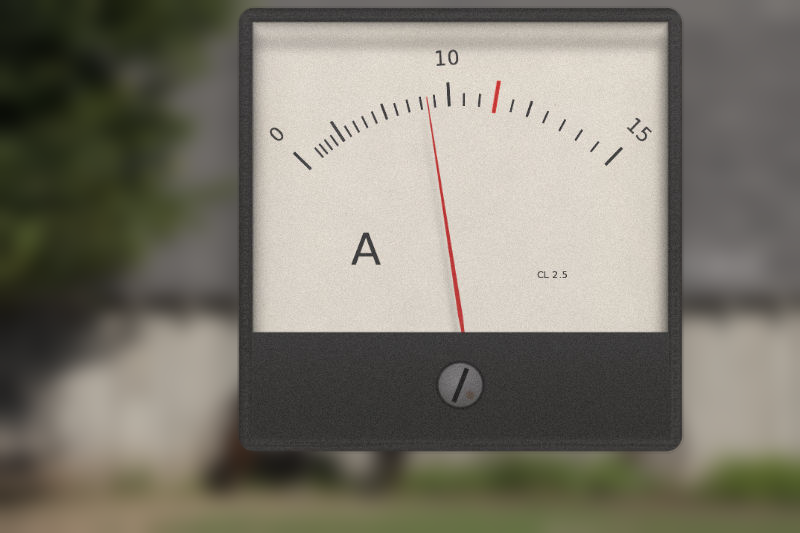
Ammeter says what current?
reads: 9.25 A
